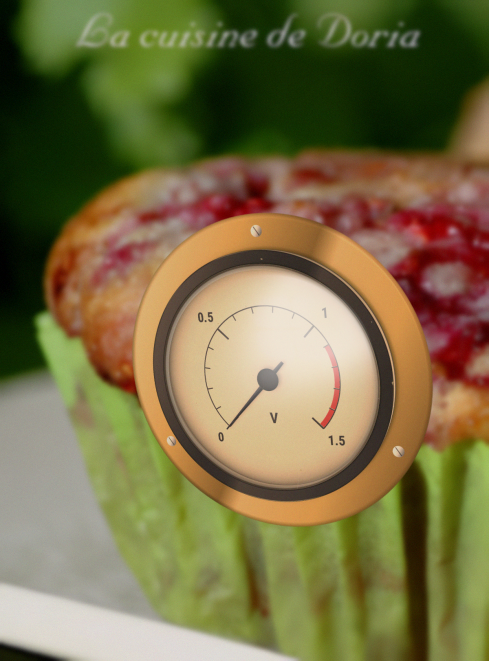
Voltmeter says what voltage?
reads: 0 V
